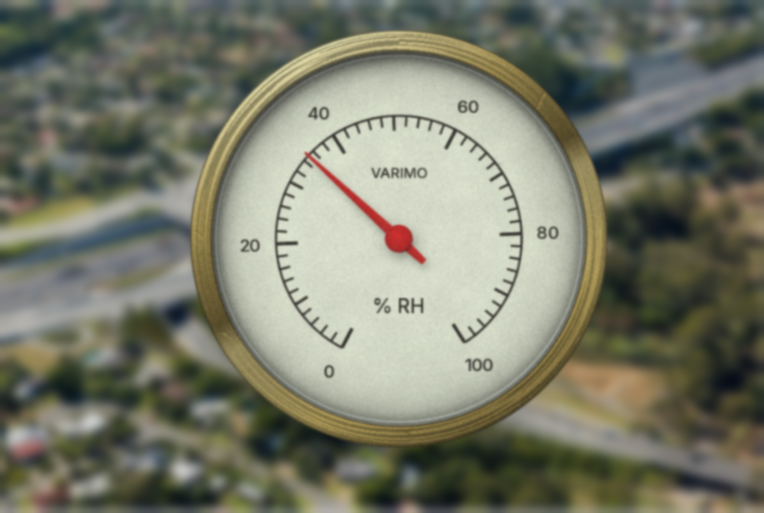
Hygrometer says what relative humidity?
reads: 35 %
